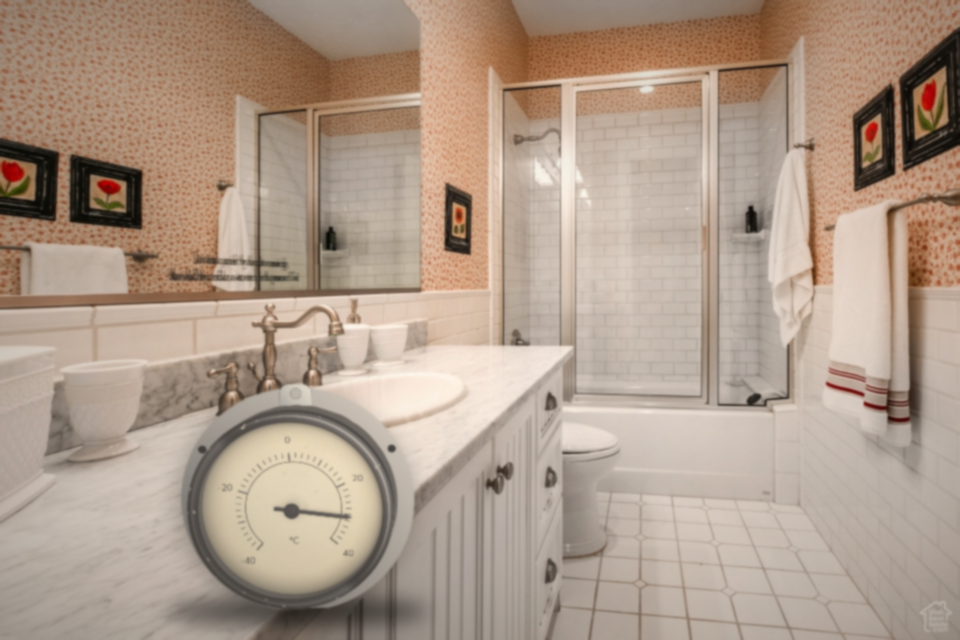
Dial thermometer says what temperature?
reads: 30 °C
